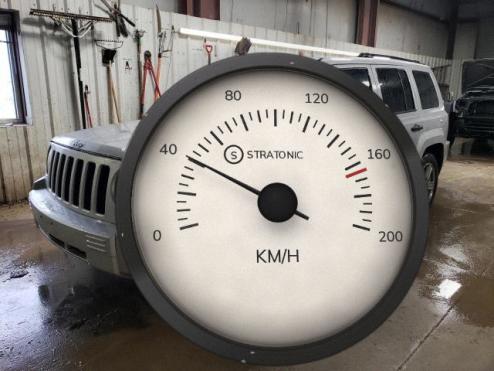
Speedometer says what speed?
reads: 40 km/h
